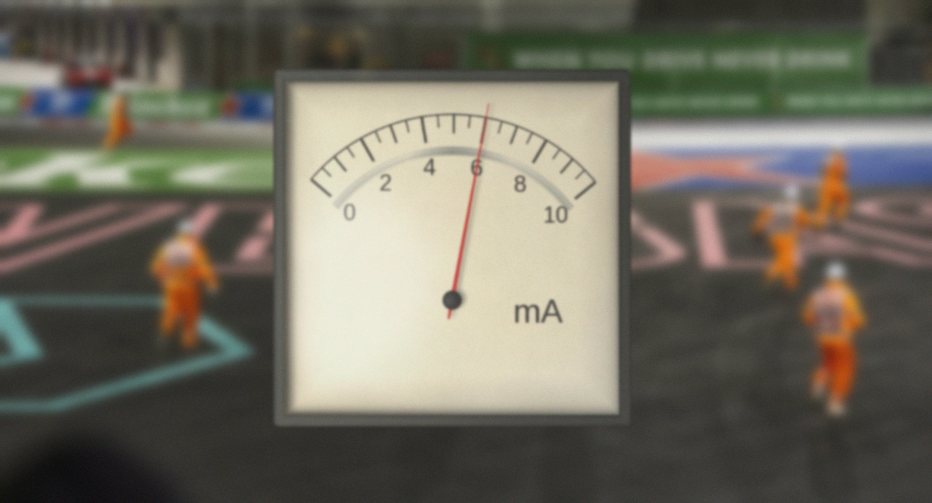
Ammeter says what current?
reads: 6 mA
